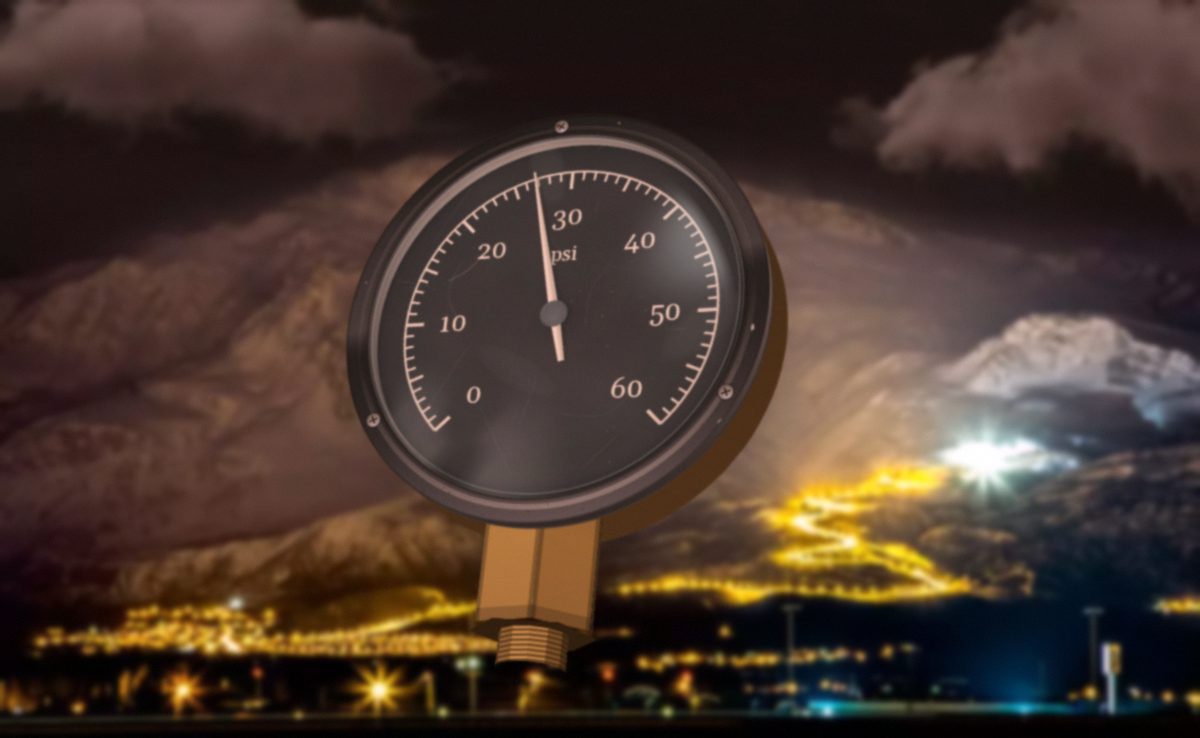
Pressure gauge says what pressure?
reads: 27 psi
